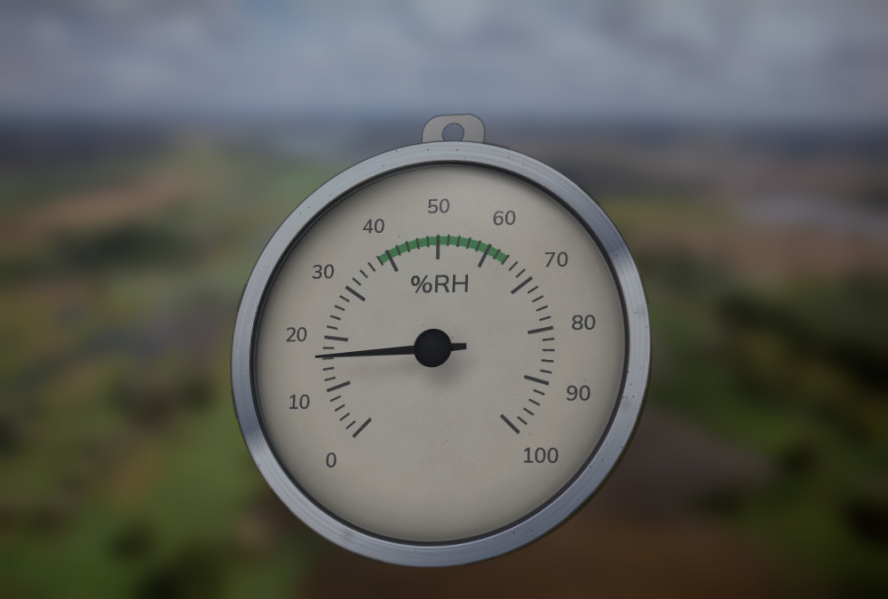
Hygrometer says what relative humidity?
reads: 16 %
